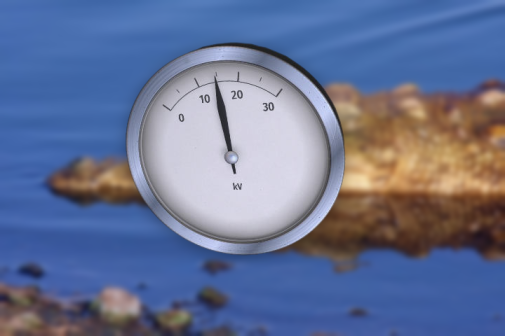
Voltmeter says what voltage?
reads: 15 kV
